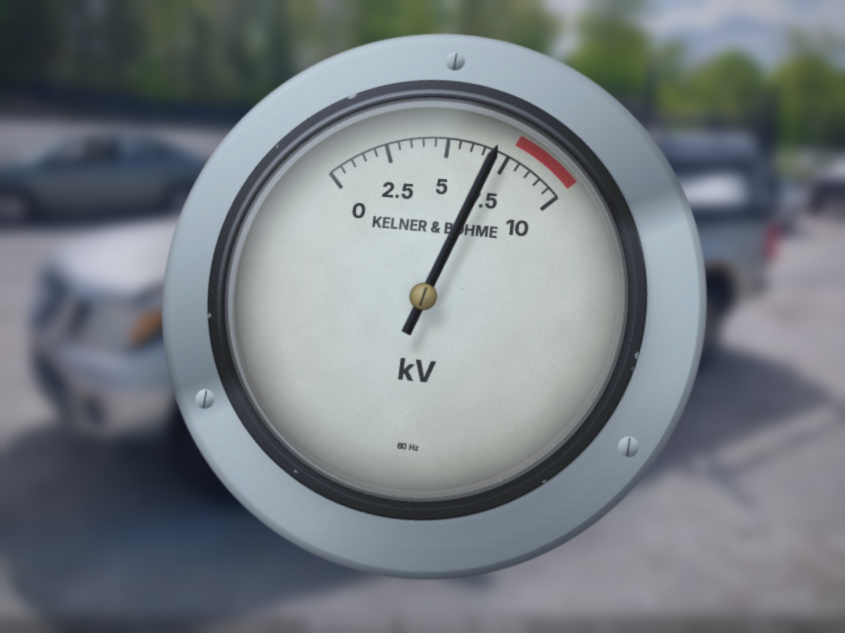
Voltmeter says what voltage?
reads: 7 kV
